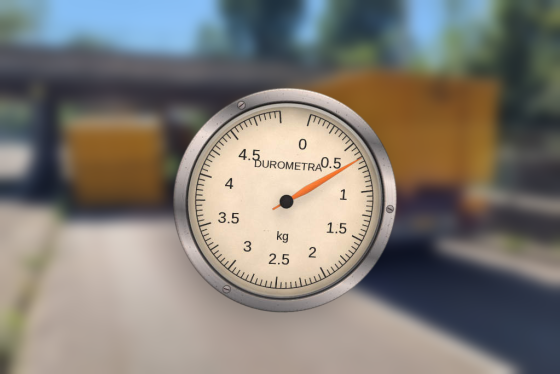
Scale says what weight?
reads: 0.65 kg
